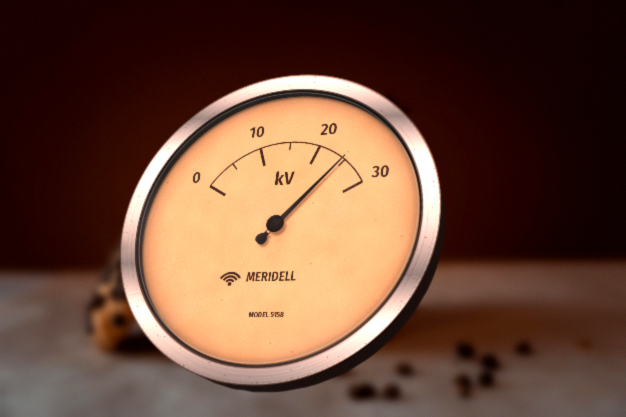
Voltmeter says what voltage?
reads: 25 kV
